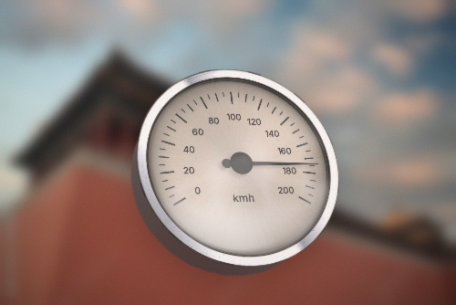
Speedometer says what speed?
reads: 175 km/h
